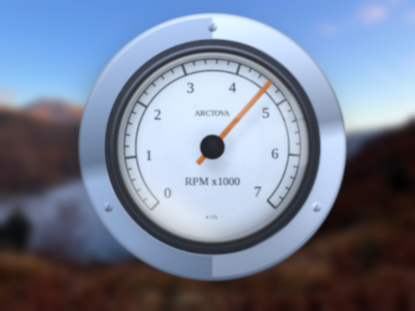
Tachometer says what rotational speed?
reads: 4600 rpm
